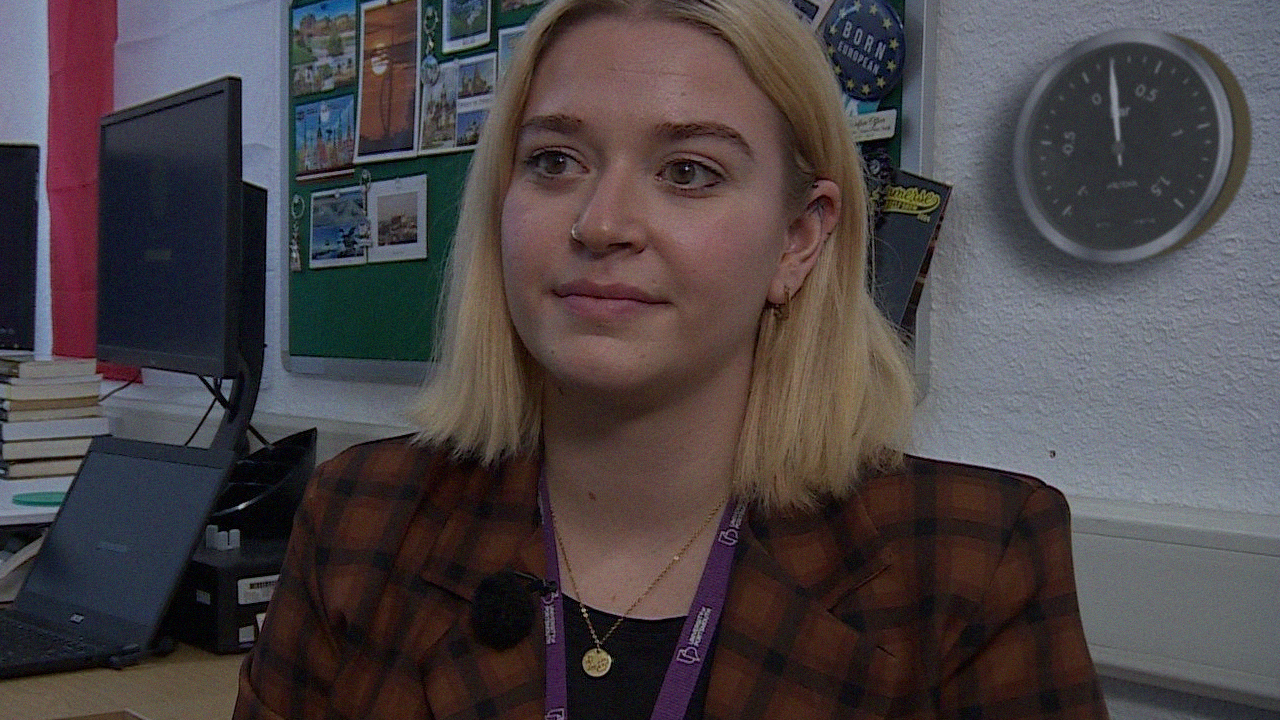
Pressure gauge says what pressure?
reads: 0.2 bar
